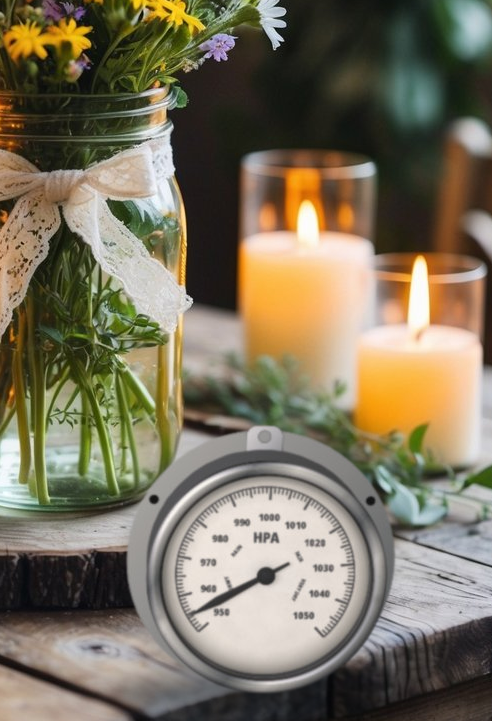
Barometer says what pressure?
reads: 955 hPa
